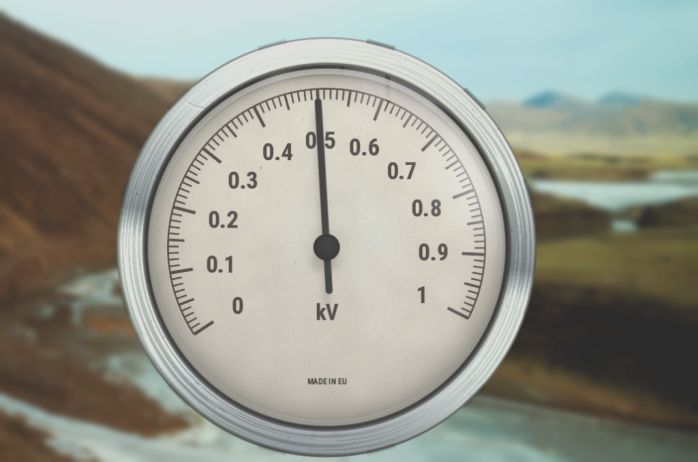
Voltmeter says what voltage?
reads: 0.5 kV
